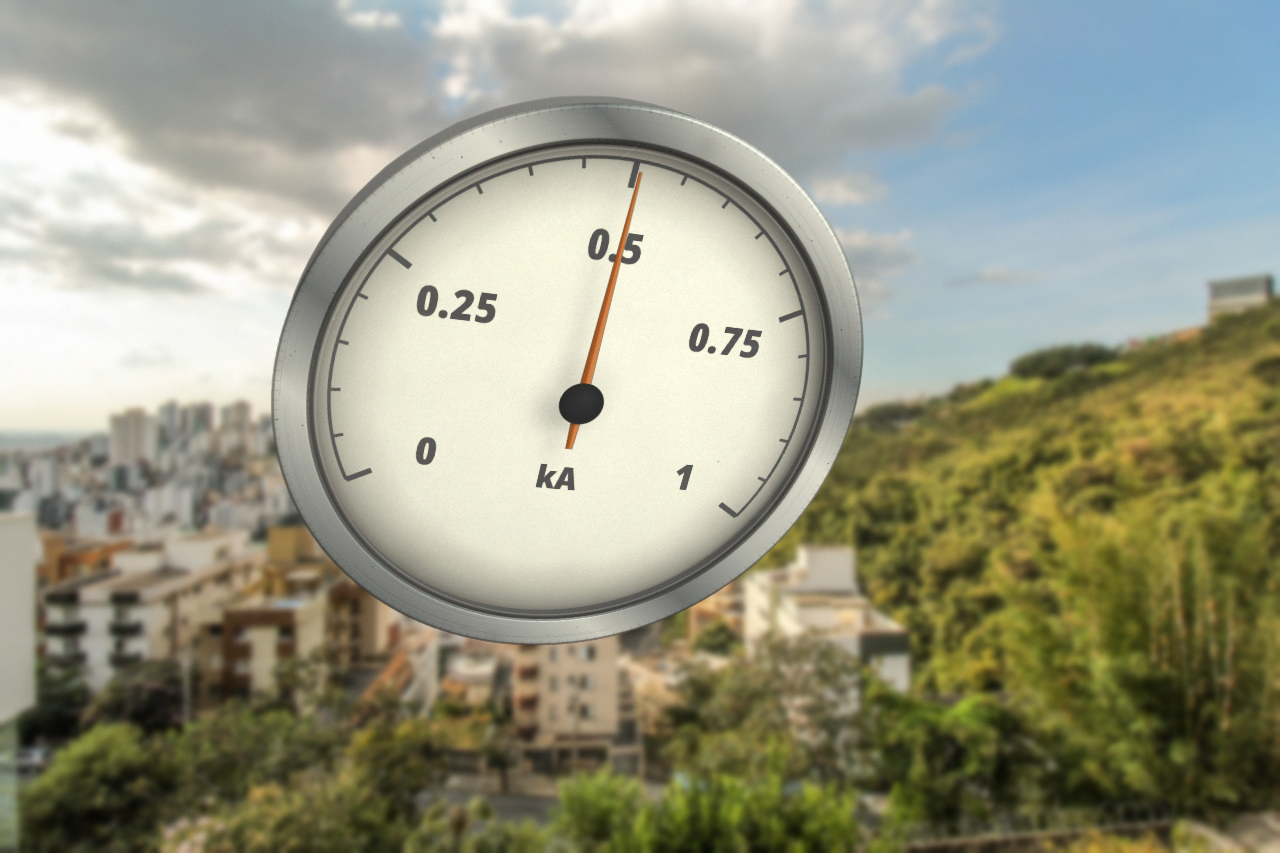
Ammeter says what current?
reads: 0.5 kA
